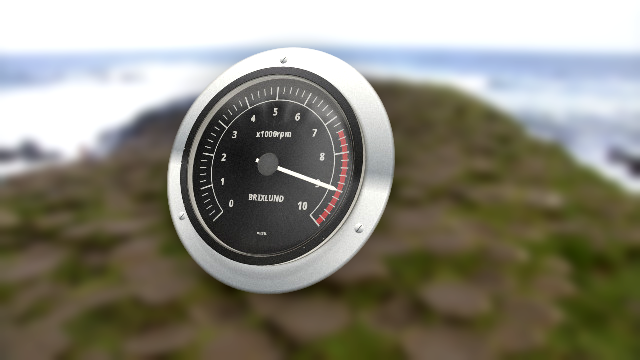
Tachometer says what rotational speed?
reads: 9000 rpm
